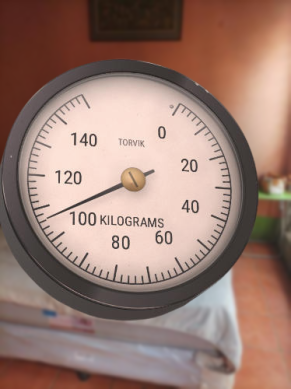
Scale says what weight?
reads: 106 kg
